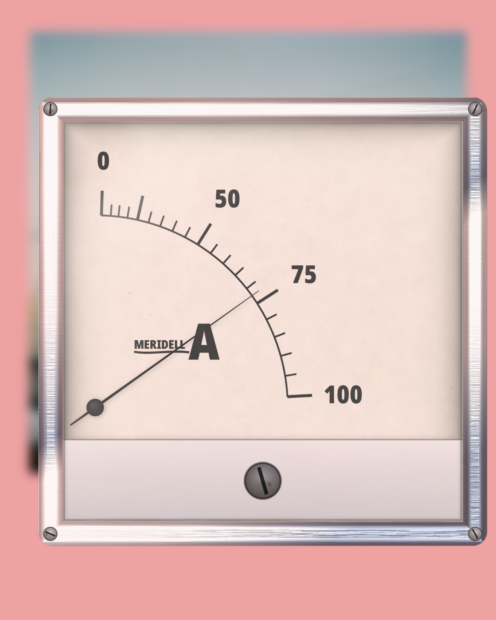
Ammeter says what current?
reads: 72.5 A
